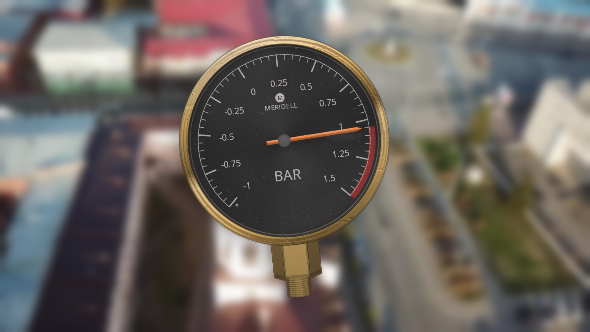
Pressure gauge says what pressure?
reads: 1.05 bar
